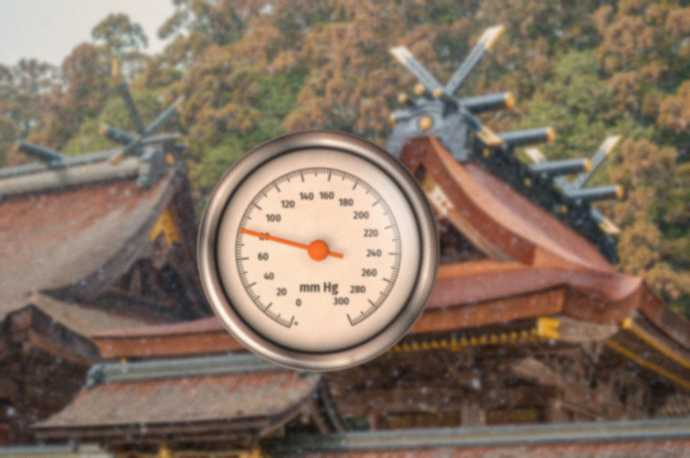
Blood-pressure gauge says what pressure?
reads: 80 mmHg
